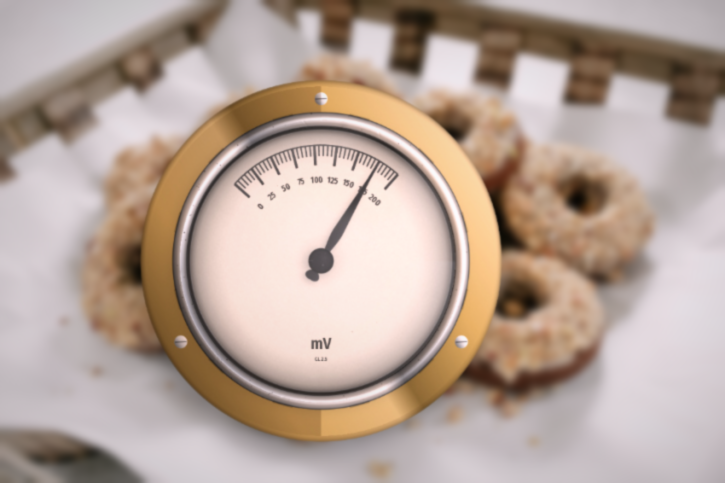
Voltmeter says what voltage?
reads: 175 mV
